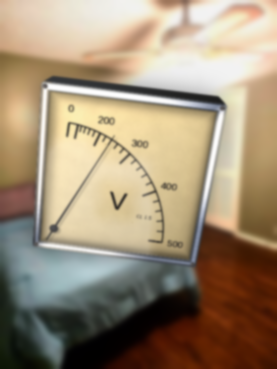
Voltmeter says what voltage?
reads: 240 V
